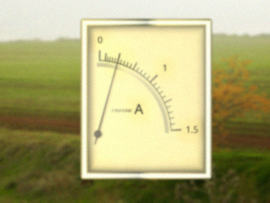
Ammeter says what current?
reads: 0.5 A
